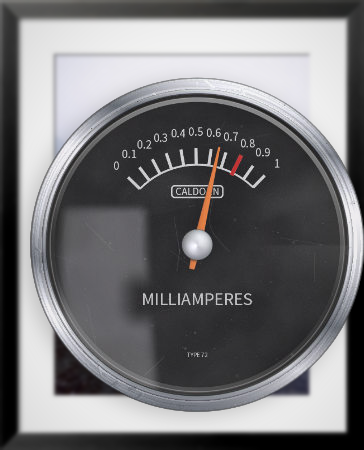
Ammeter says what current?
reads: 0.65 mA
